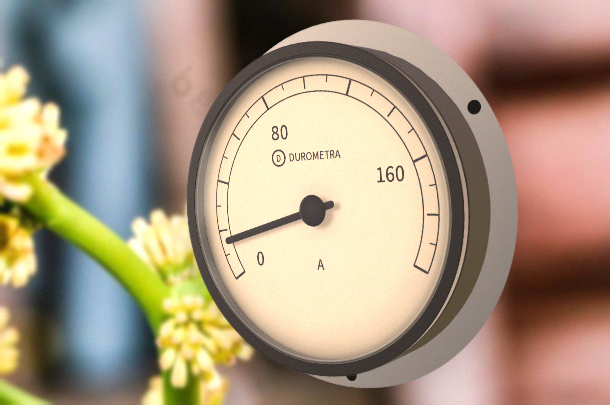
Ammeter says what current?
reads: 15 A
